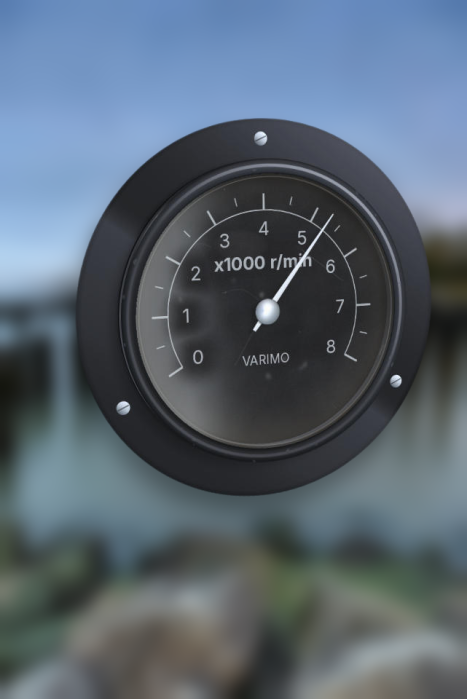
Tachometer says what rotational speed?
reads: 5250 rpm
